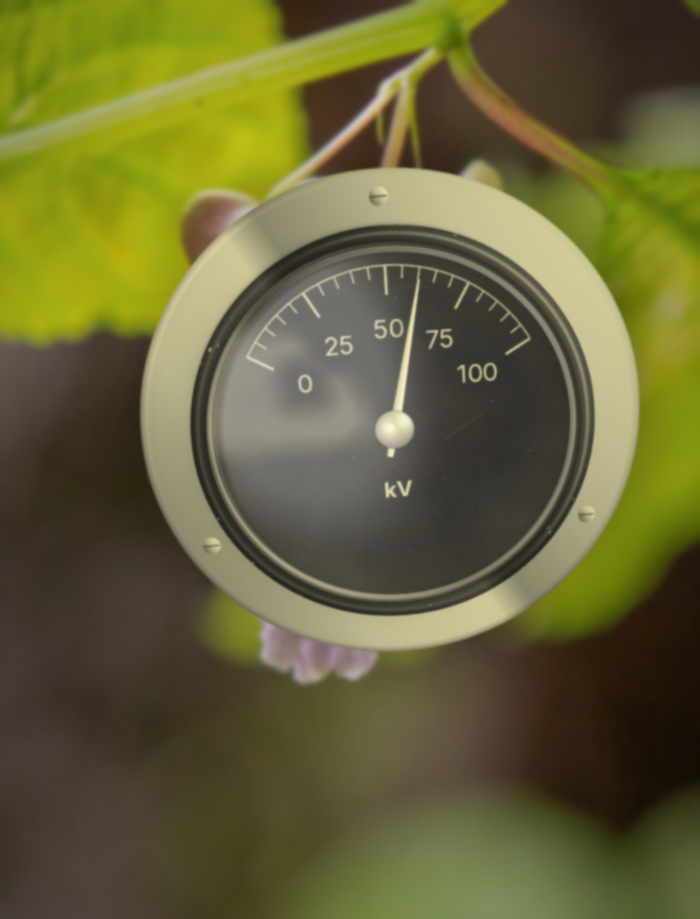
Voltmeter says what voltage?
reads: 60 kV
